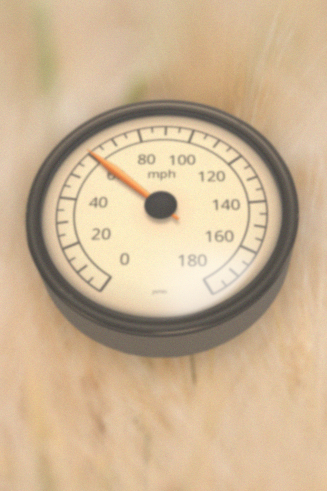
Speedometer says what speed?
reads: 60 mph
